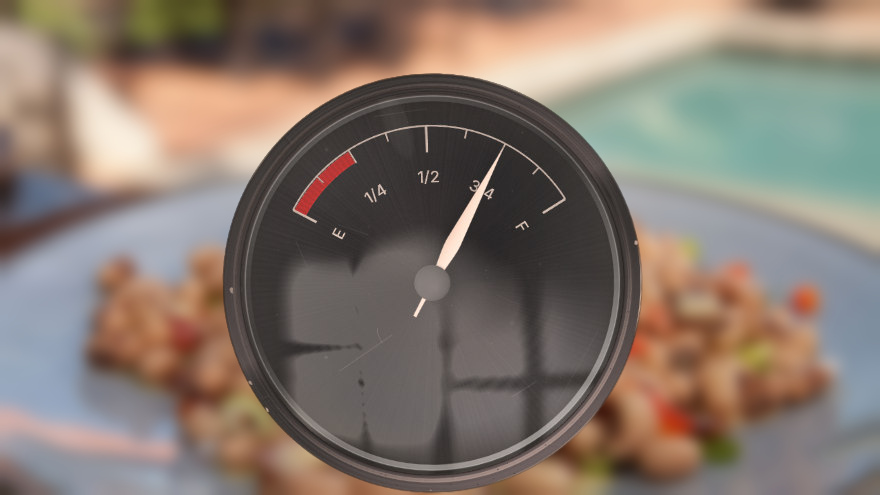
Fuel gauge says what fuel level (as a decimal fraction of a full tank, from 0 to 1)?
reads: 0.75
